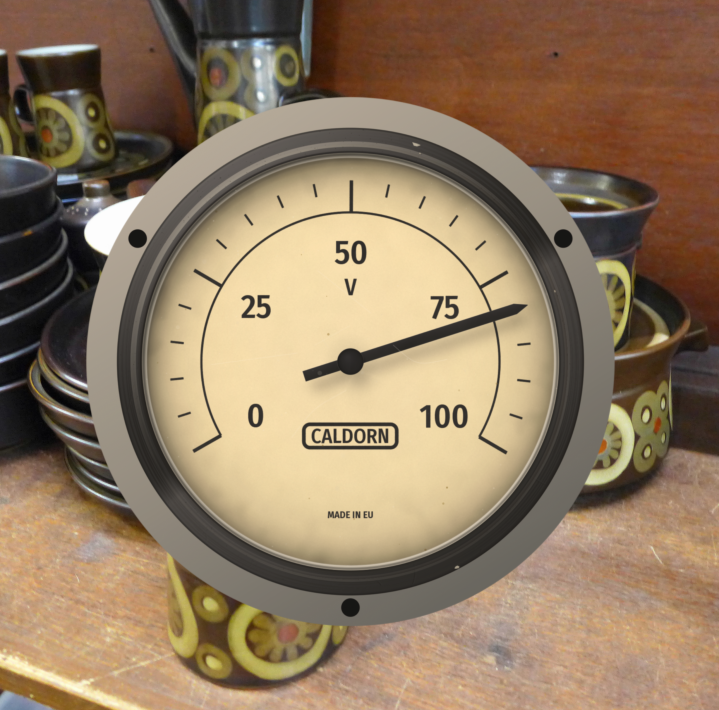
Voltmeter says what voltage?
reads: 80 V
